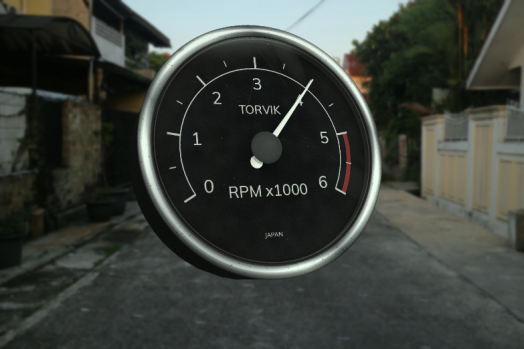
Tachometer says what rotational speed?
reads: 4000 rpm
